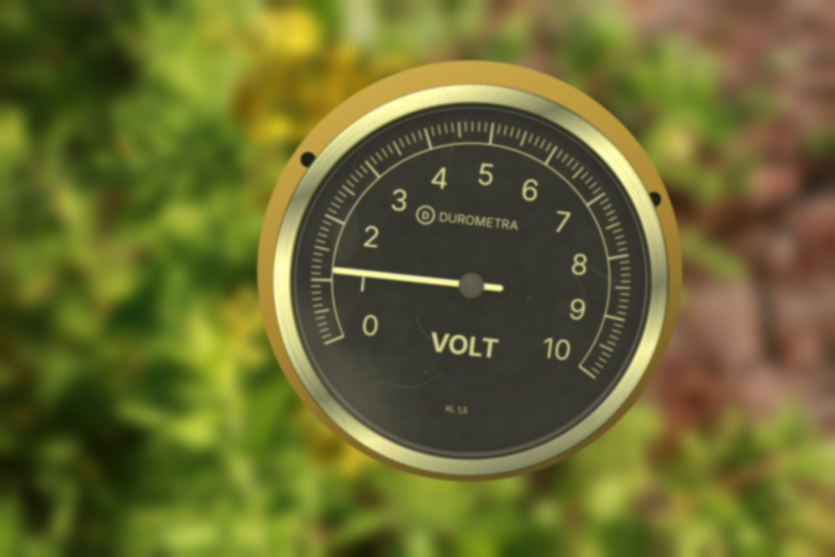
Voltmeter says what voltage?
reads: 1.2 V
